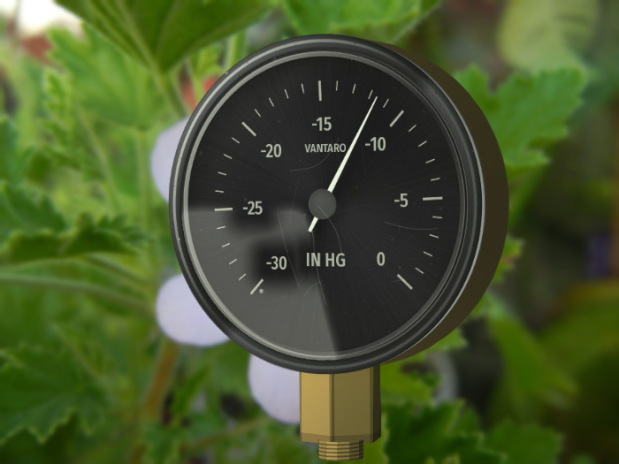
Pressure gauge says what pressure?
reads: -11.5 inHg
